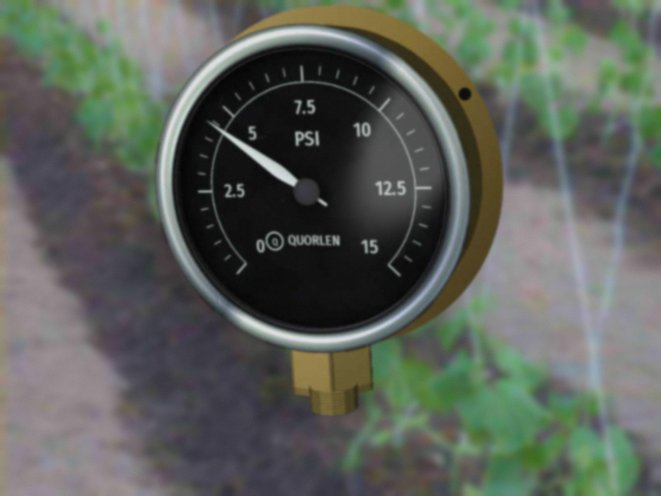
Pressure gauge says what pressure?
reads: 4.5 psi
